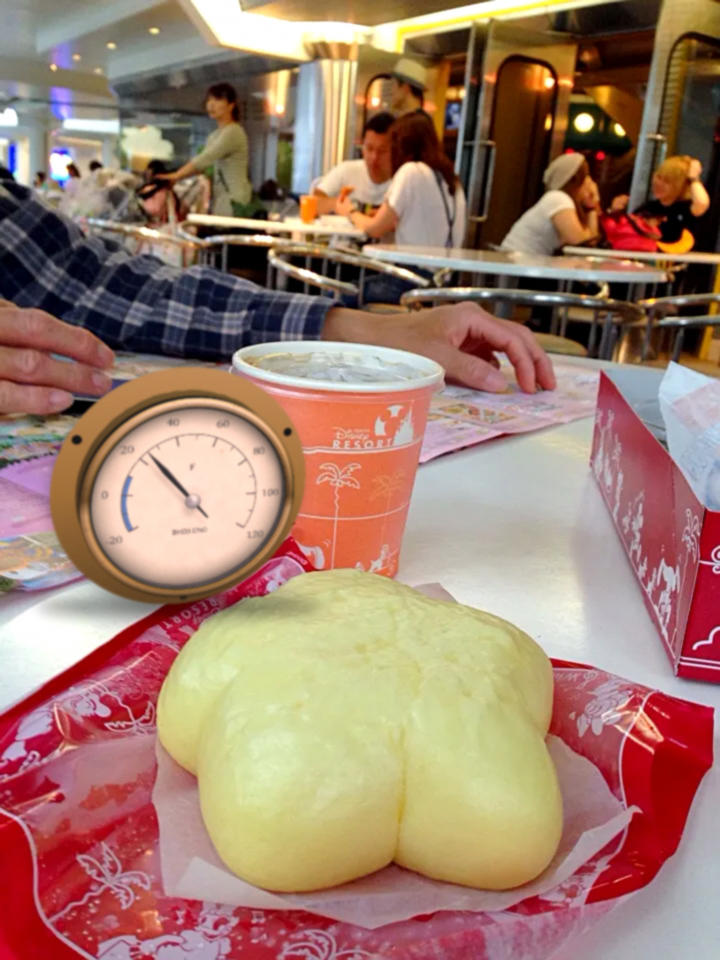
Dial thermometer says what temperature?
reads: 25 °F
